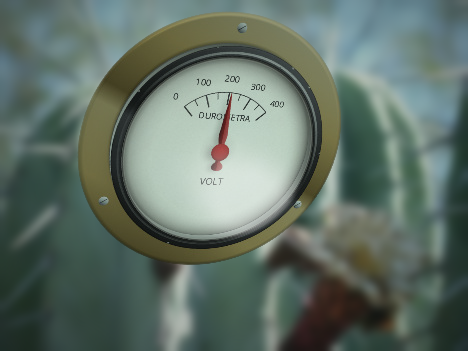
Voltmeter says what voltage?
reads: 200 V
